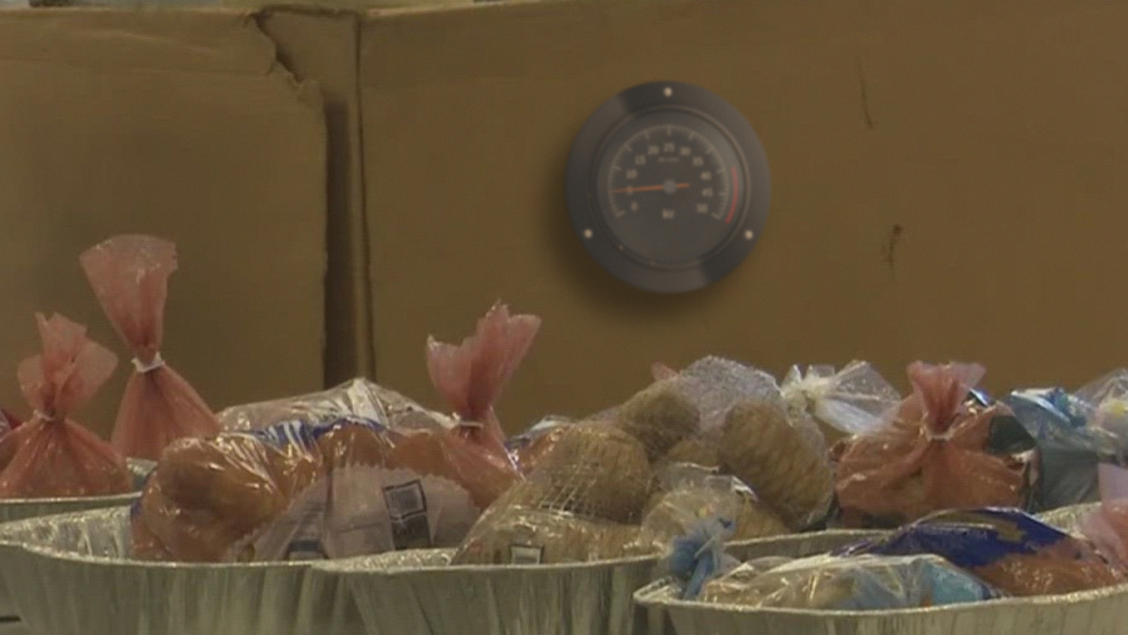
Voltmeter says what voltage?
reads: 5 kV
